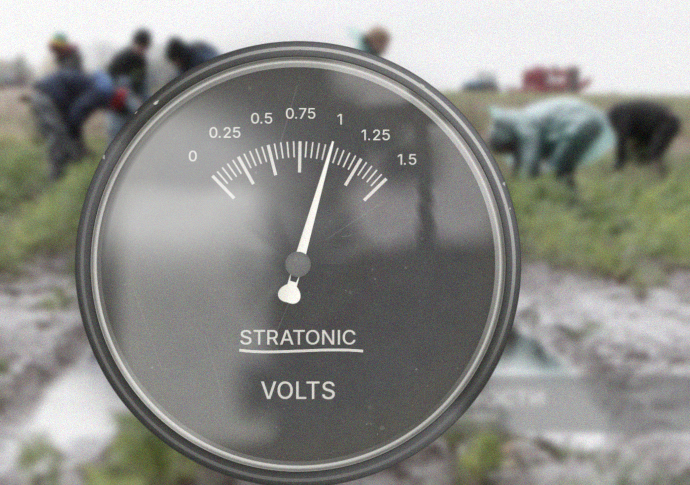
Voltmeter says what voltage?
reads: 1 V
